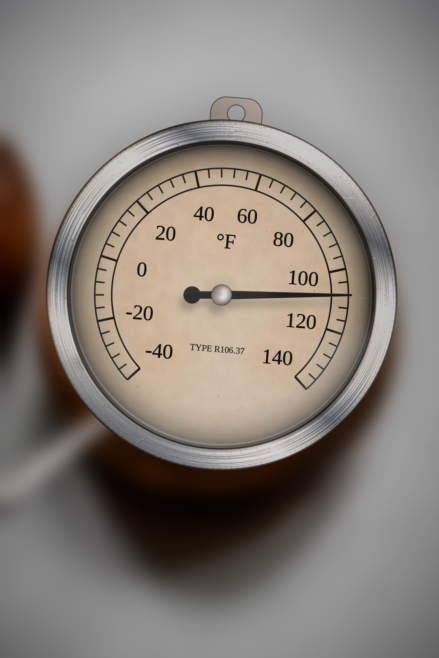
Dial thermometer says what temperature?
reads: 108 °F
